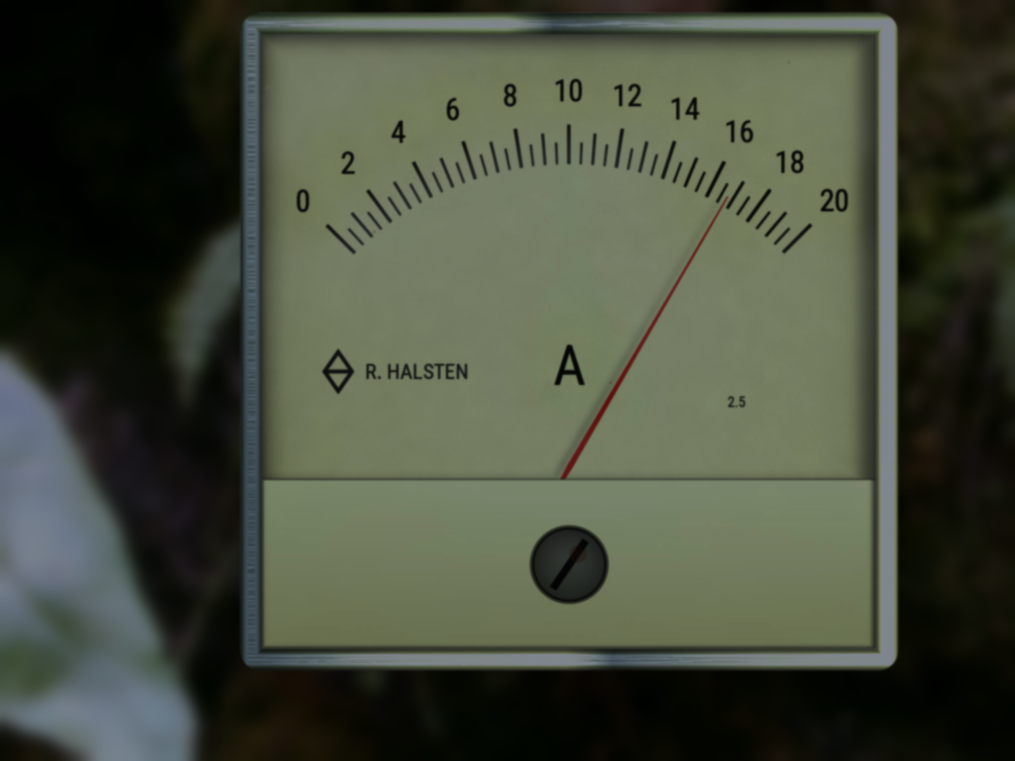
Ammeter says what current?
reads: 16.75 A
